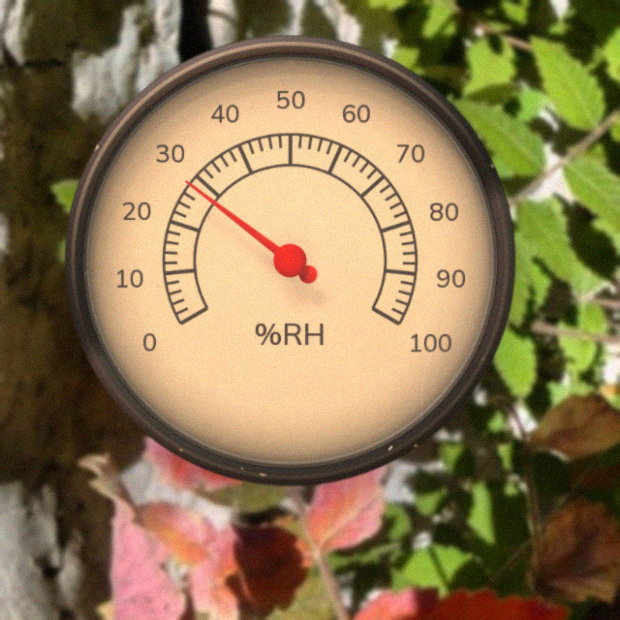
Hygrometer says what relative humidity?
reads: 28 %
